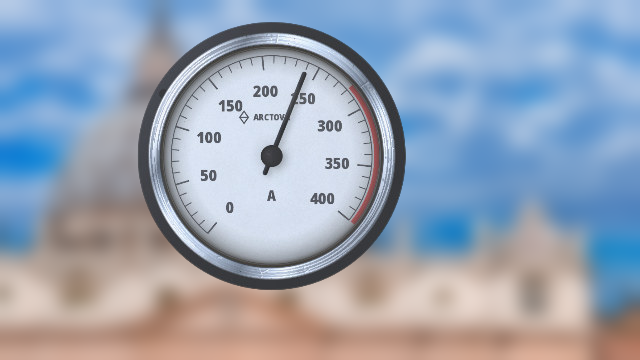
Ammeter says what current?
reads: 240 A
